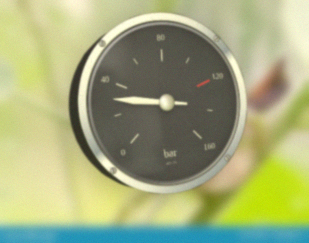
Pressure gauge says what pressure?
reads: 30 bar
